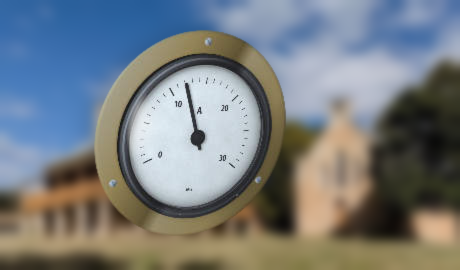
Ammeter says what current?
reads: 12 A
